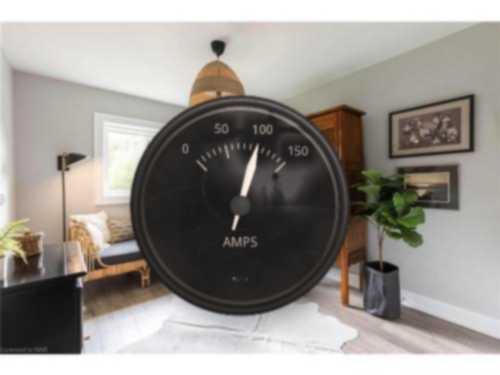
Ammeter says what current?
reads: 100 A
